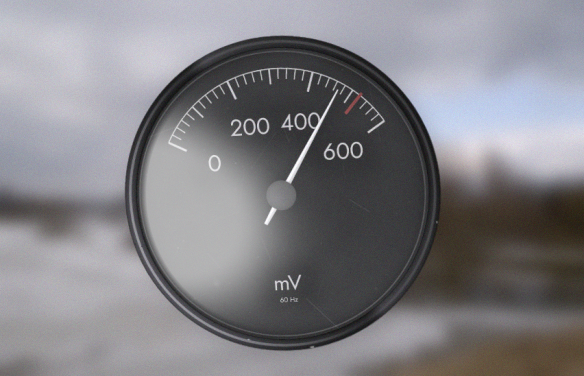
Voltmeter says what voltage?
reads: 470 mV
